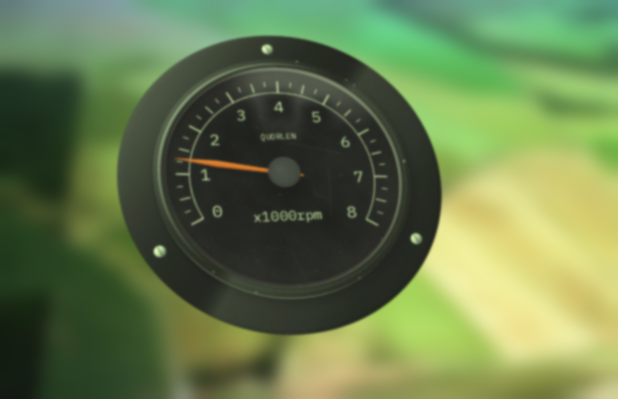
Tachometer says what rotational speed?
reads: 1250 rpm
